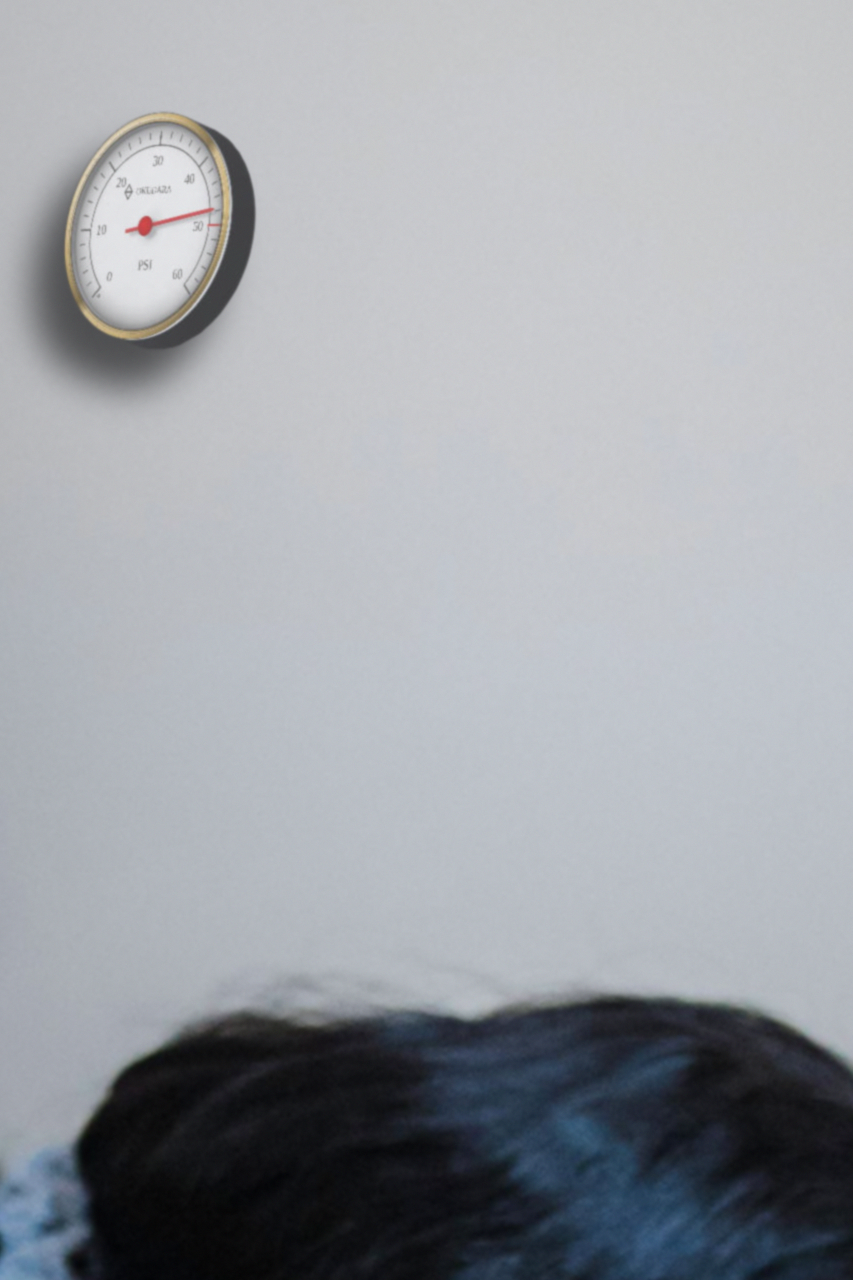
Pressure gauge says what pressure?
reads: 48 psi
